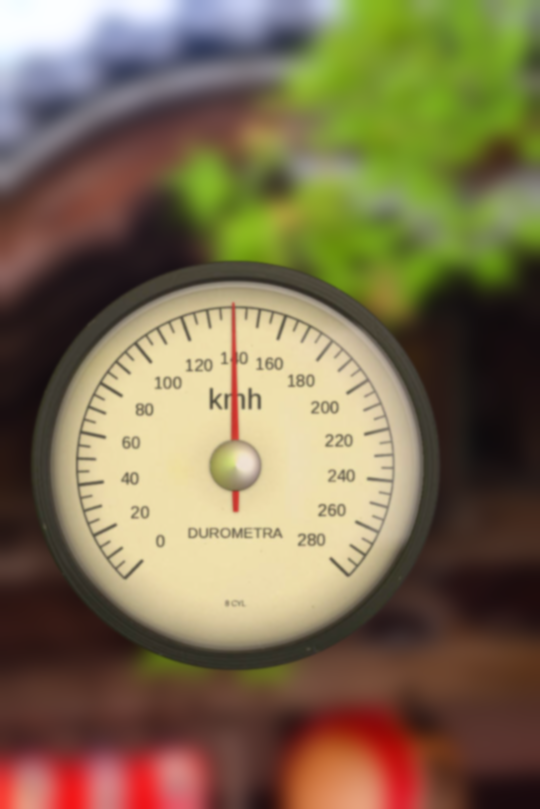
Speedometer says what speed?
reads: 140 km/h
